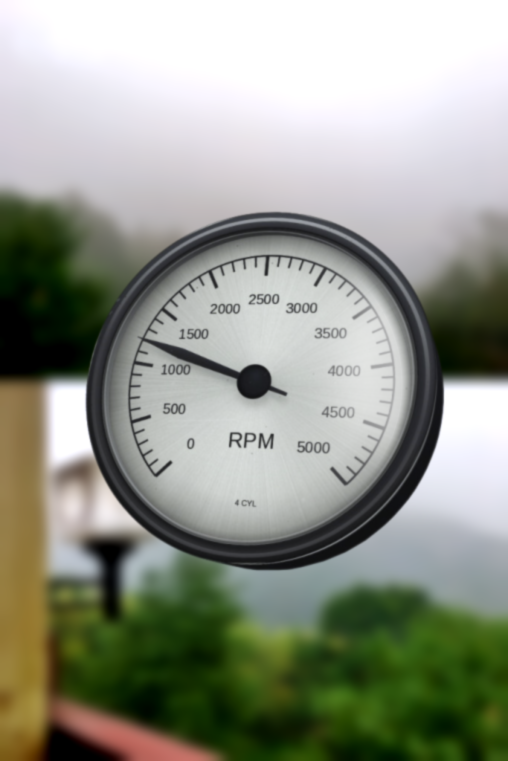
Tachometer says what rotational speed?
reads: 1200 rpm
